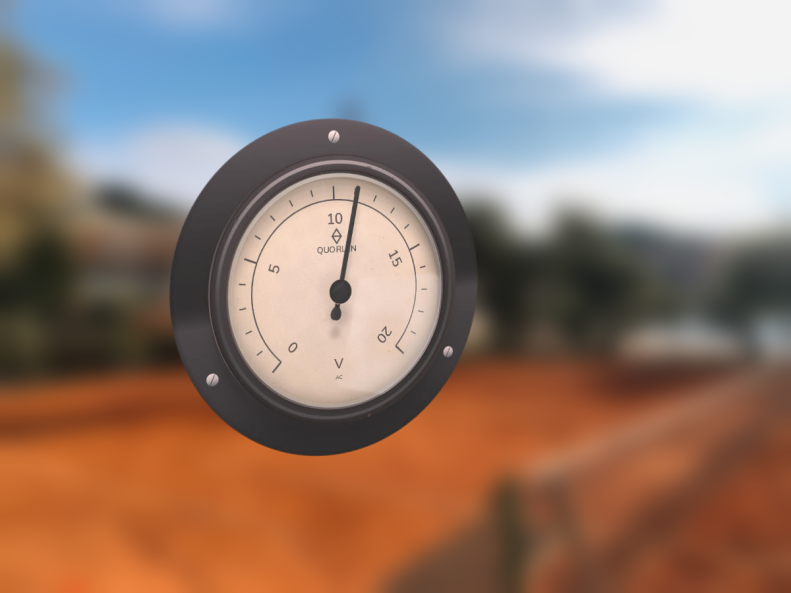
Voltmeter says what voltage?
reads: 11 V
